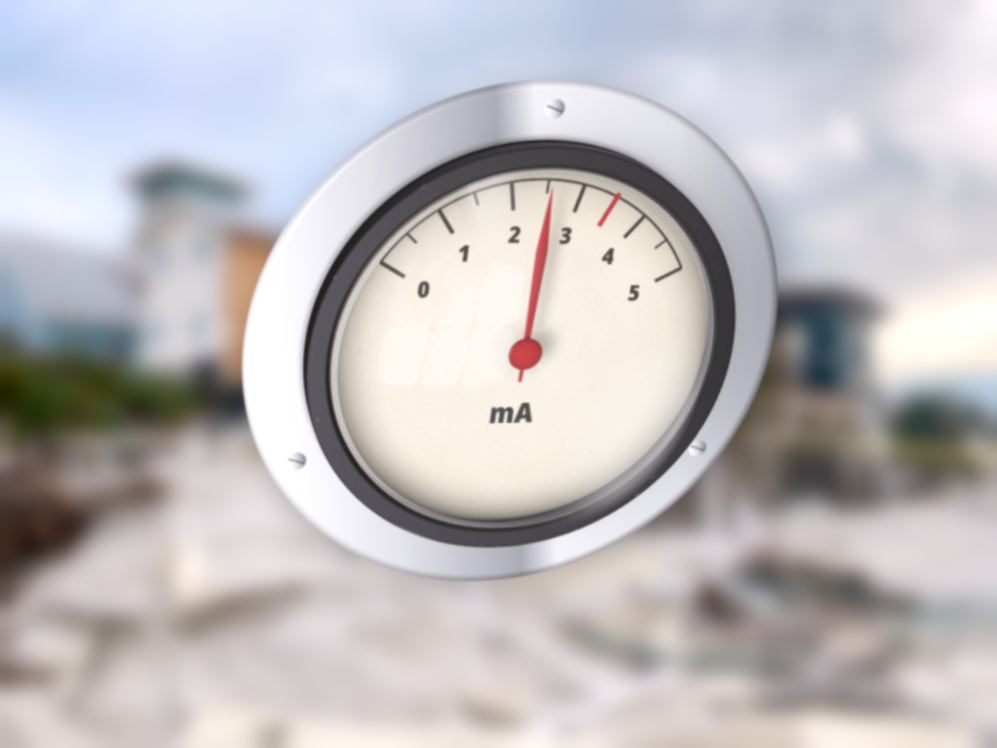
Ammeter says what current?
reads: 2.5 mA
